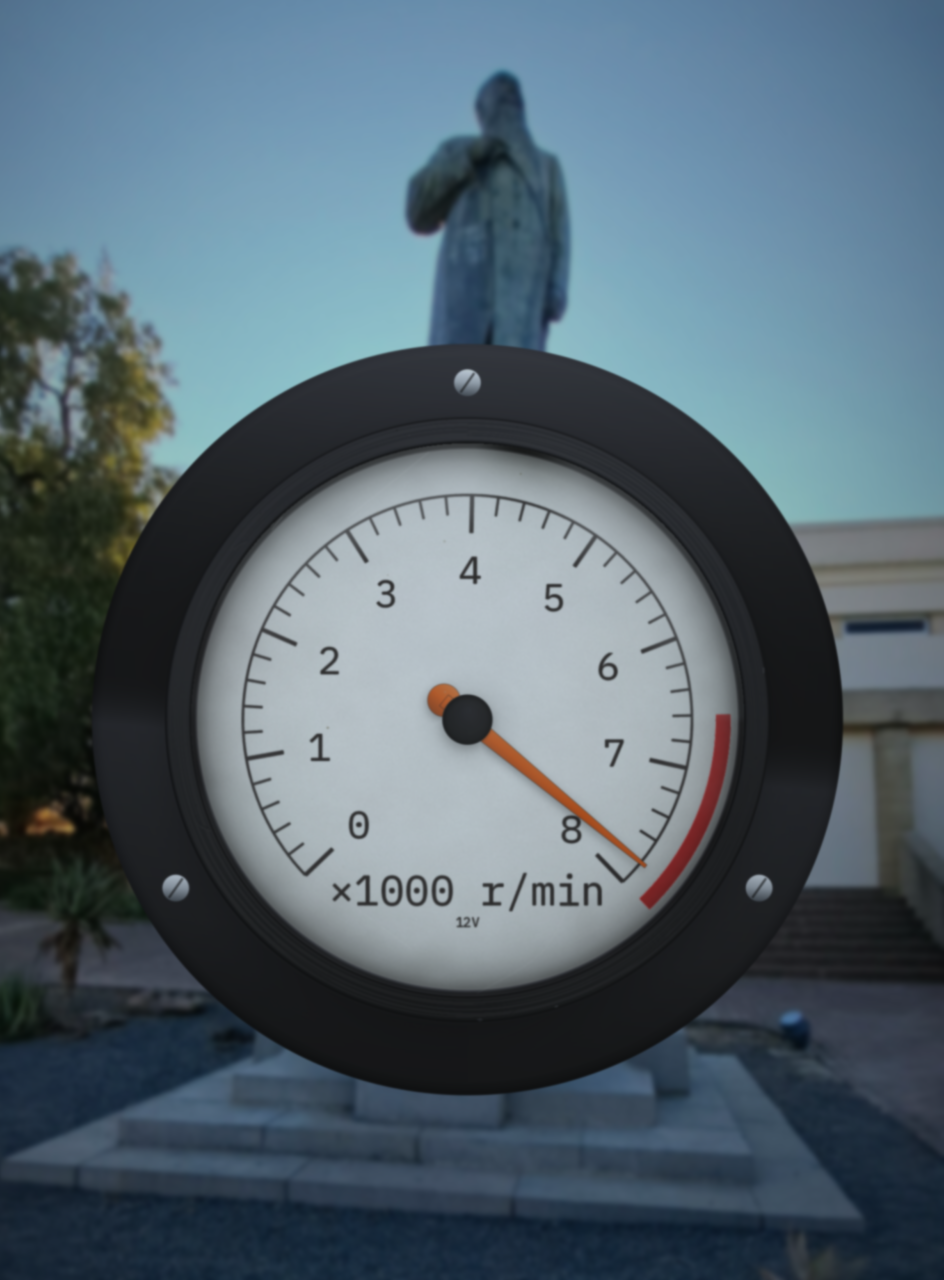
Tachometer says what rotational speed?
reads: 7800 rpm
